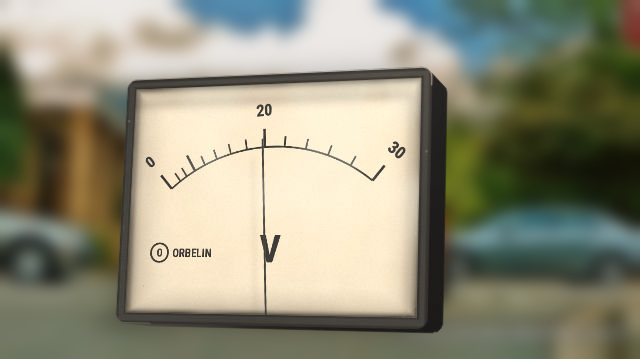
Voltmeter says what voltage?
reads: 20 V
